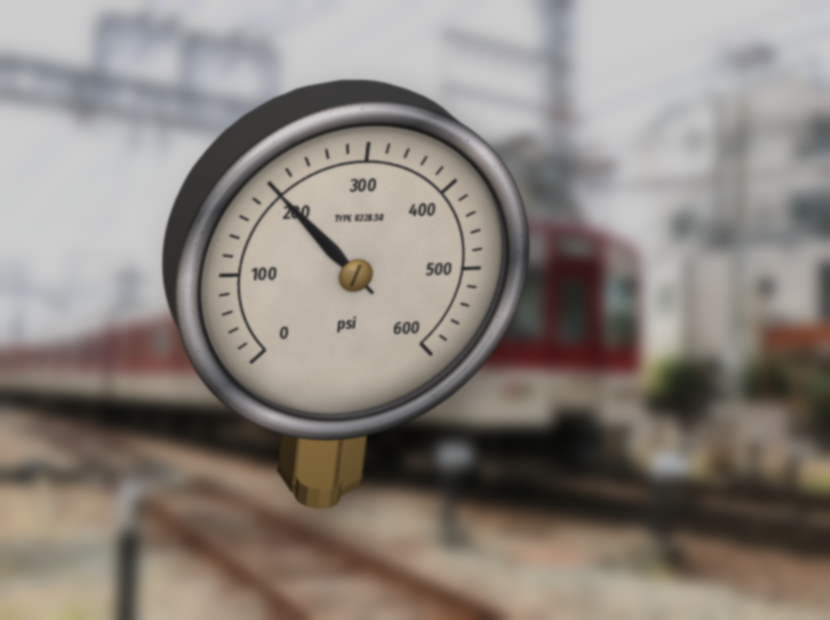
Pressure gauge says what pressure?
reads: 200 psi
